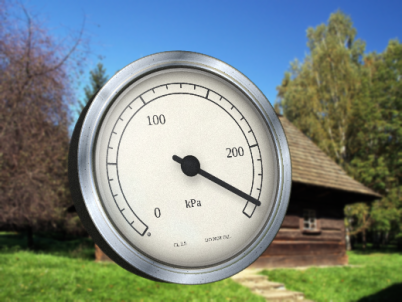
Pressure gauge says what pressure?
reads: 240 kPa
